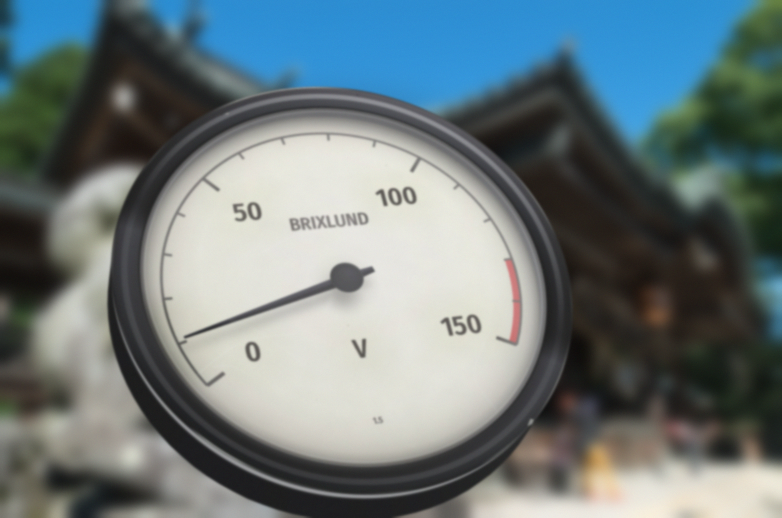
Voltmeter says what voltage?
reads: 10 V
